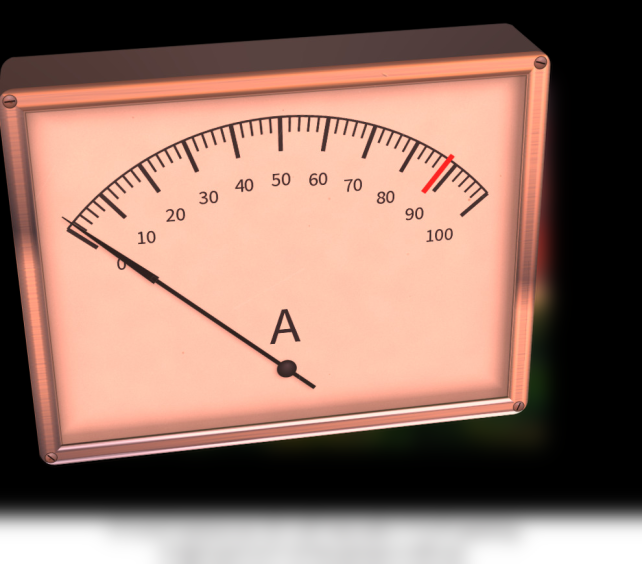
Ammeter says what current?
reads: 2 A
